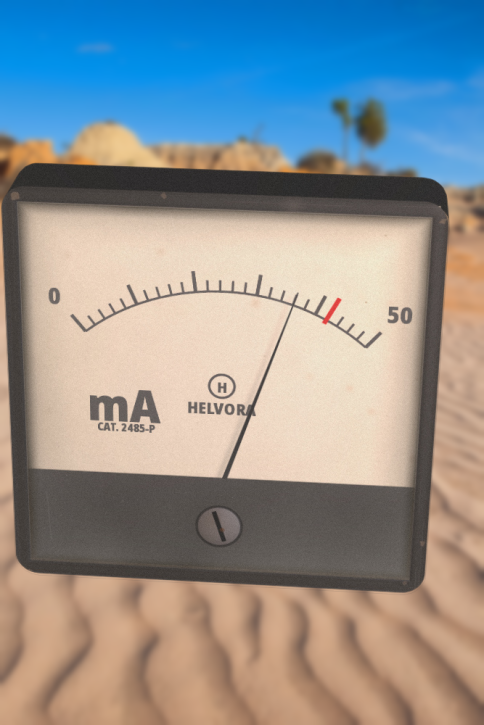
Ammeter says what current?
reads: 36 mA
